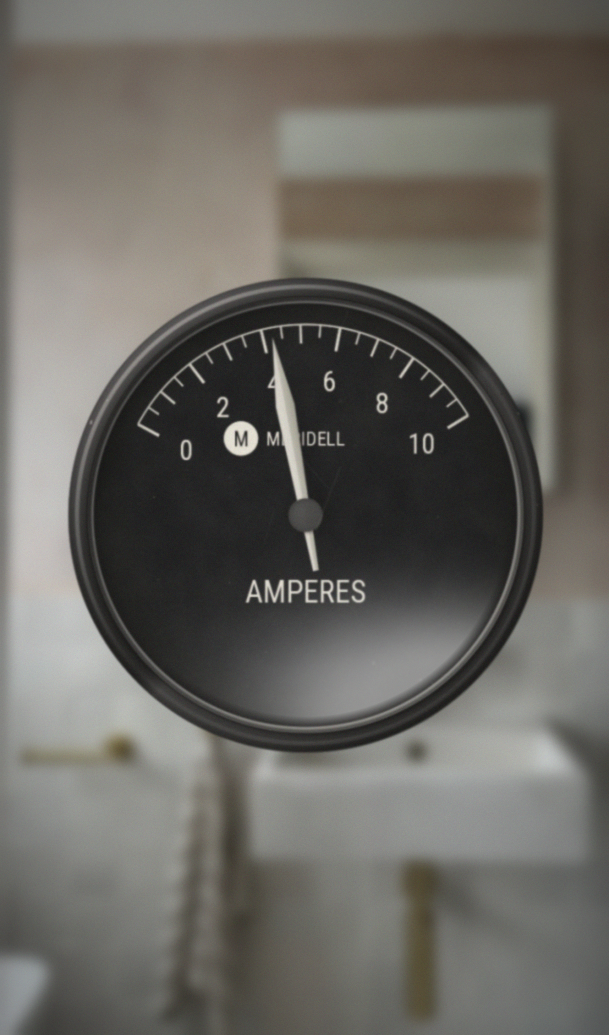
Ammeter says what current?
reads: 4.25 A
